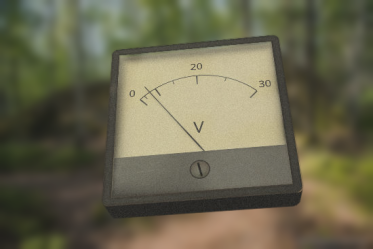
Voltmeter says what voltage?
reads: 7.5 V
